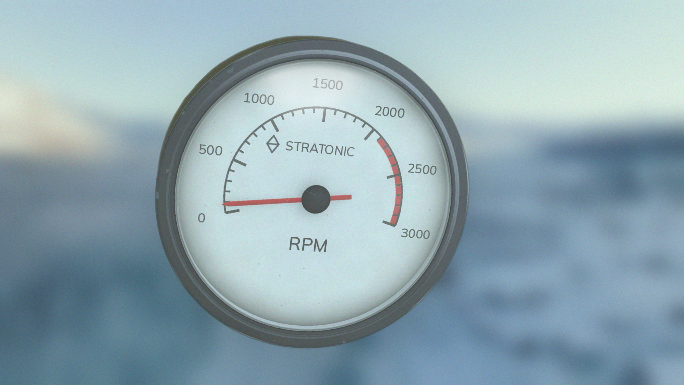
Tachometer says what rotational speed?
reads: 100 rpm
